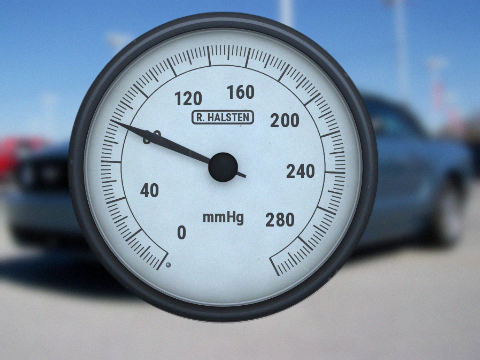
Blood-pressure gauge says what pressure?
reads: 80 mmHg
